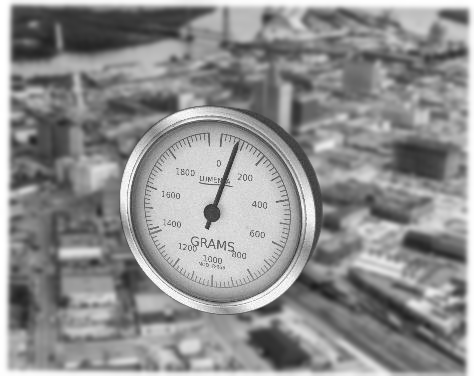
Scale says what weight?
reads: 80 g
